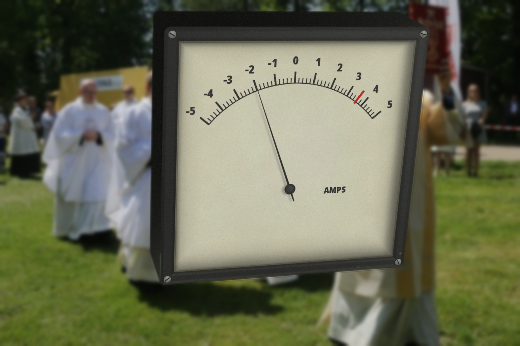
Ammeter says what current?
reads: -2 A
